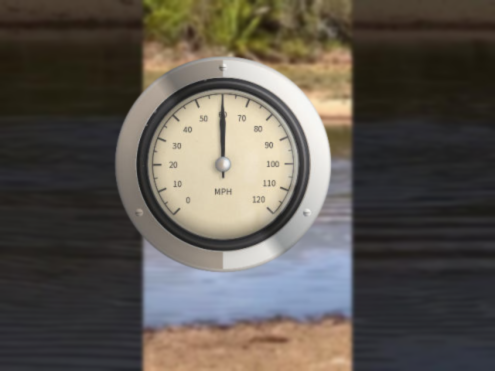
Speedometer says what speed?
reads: 60 mph
